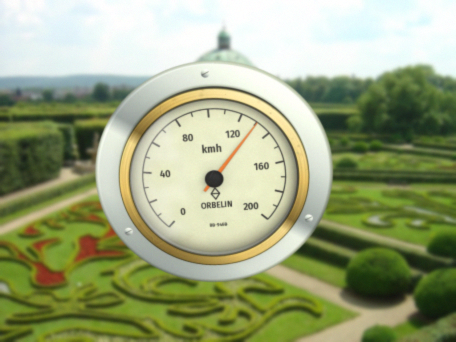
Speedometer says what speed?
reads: 130 km/h
